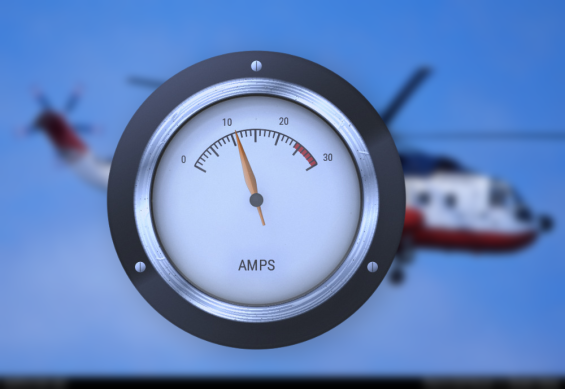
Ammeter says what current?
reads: 11 A
